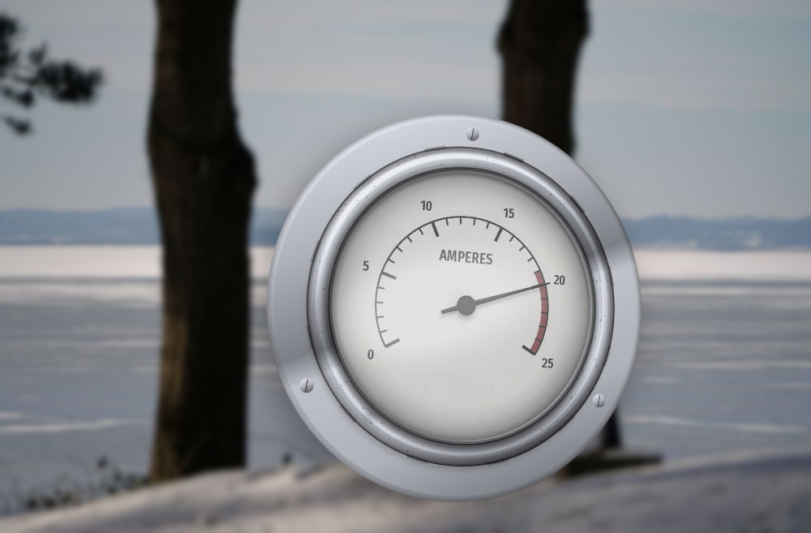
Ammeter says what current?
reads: 20 A
